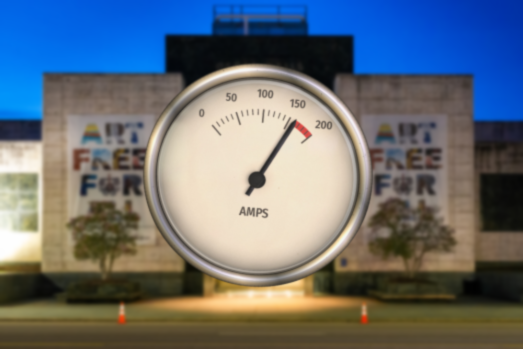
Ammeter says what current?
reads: 160 A
